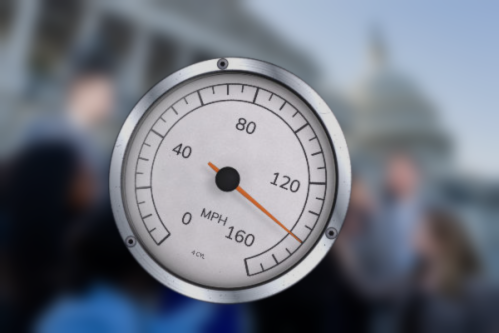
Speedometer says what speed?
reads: 140 mph
